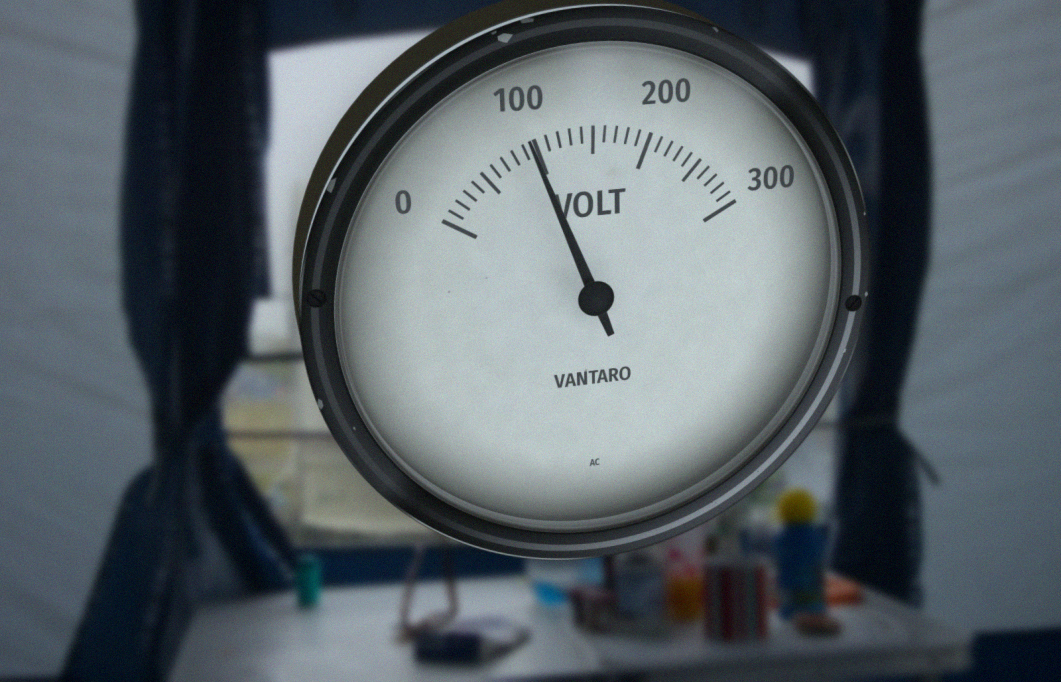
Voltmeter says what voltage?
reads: 95 V
